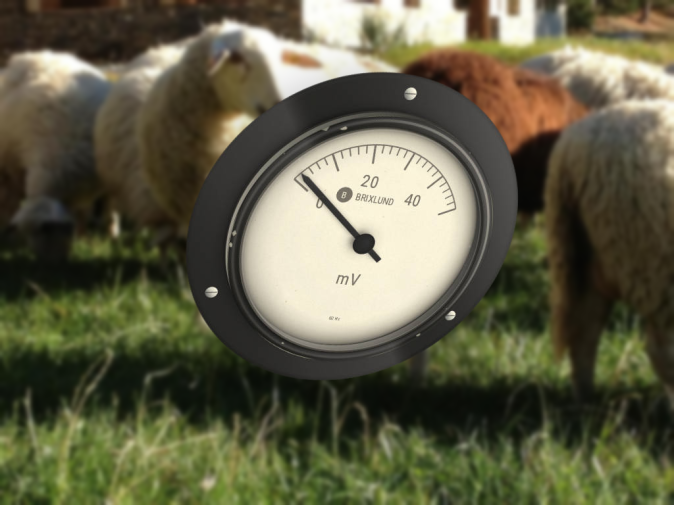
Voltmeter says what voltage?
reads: 2 mV
